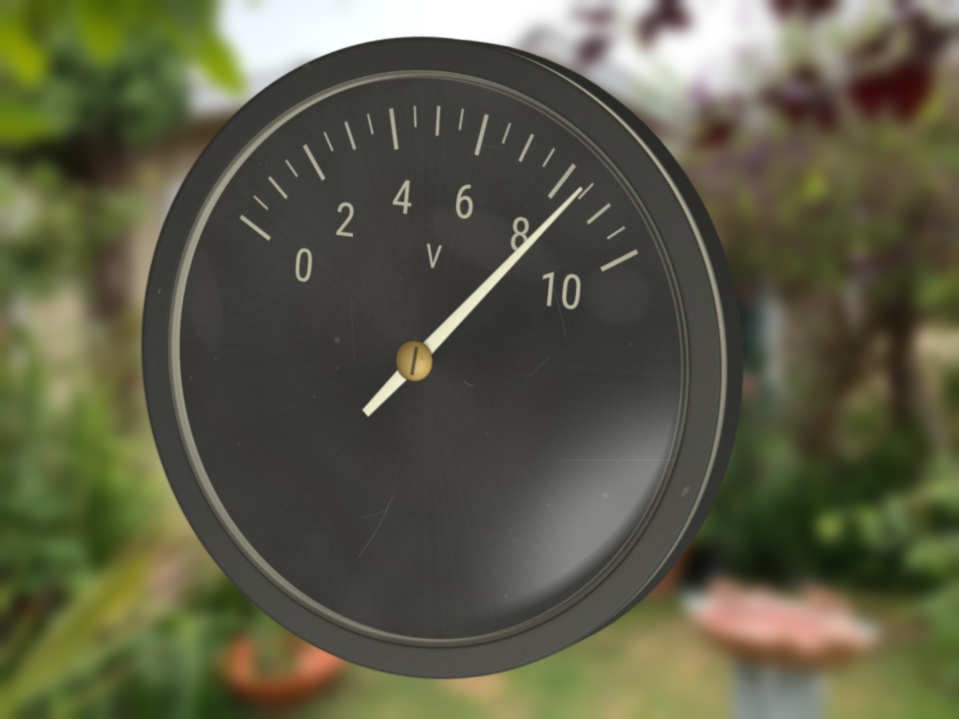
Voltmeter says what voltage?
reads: 8.5 V
